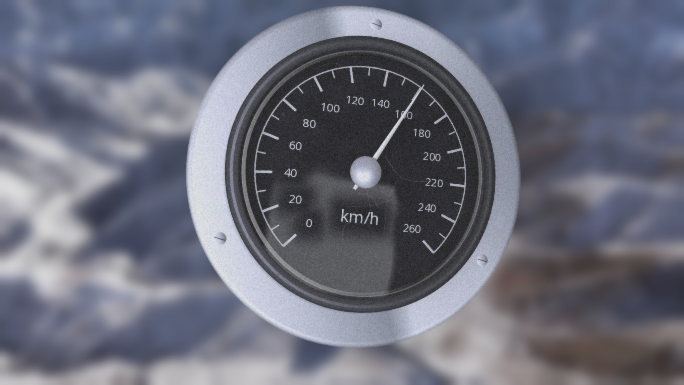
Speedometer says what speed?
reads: 160 km/h
